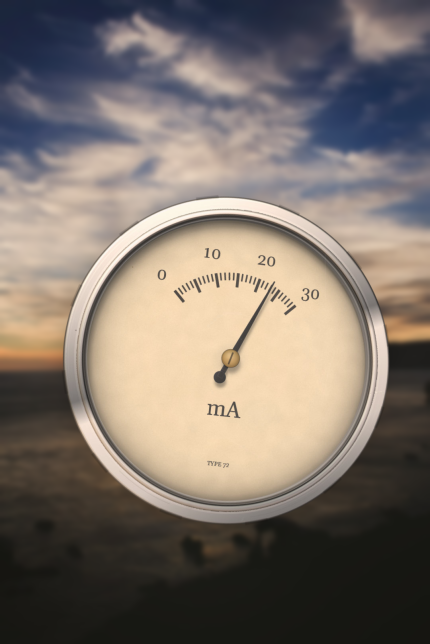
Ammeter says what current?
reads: 23 mA
